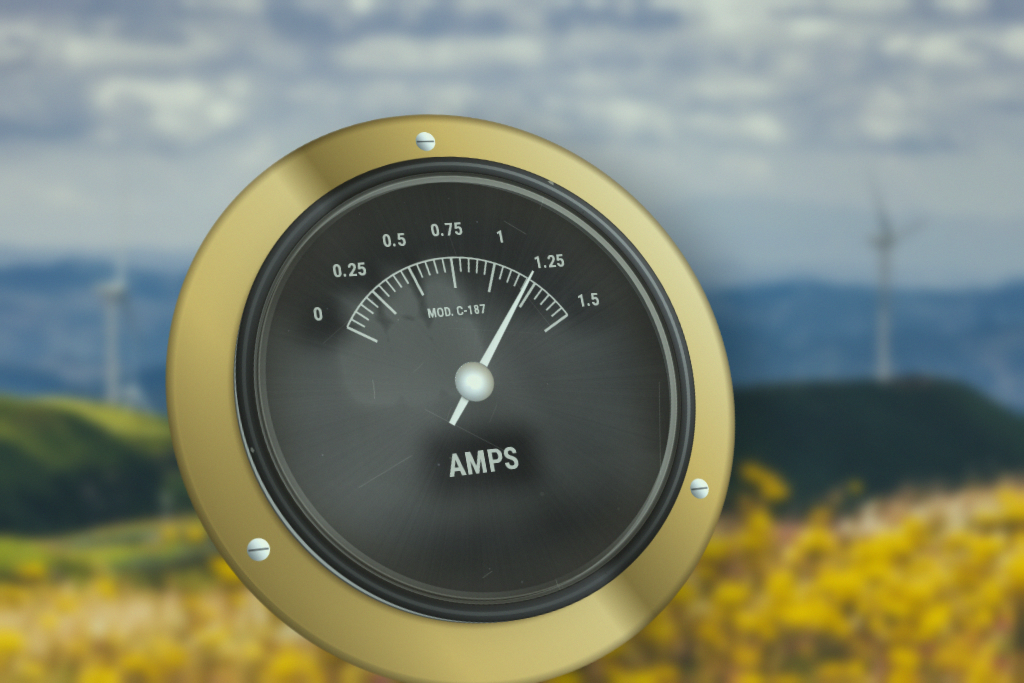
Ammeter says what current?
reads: 1.2 A
